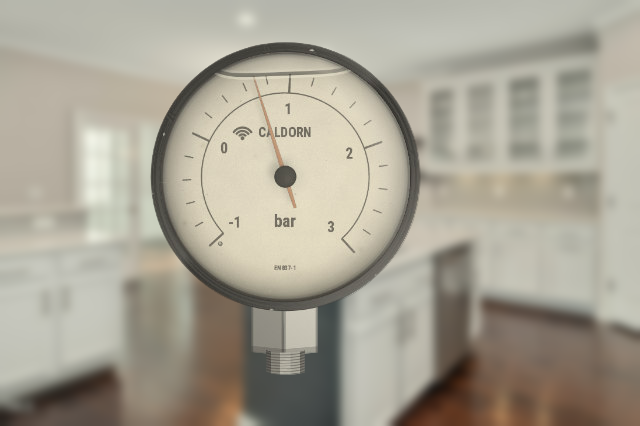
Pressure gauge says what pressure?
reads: 0.7 bar
